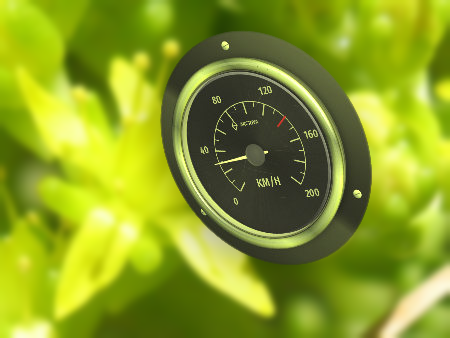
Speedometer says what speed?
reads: 30 km/h
